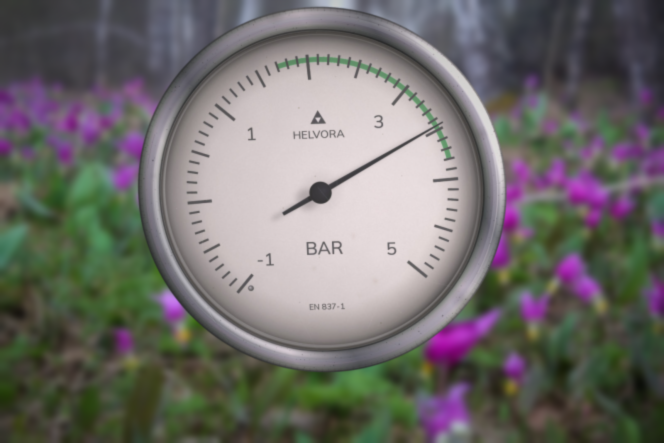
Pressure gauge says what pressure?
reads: 3.45 bar
